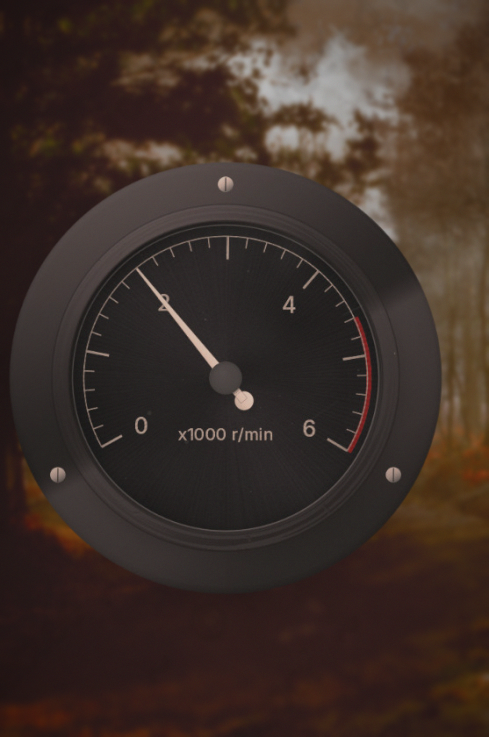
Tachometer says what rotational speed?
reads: 2000 rpm
